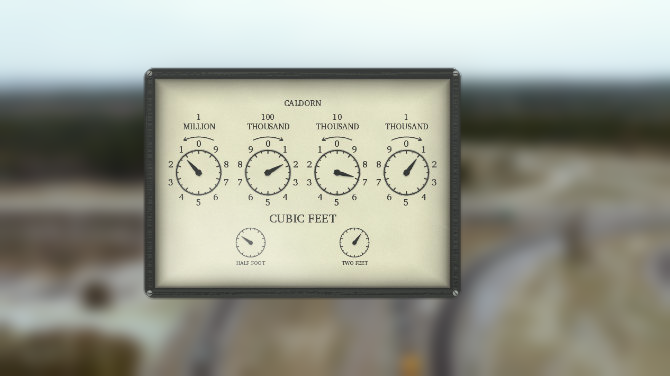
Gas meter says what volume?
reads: 117100 ft³
